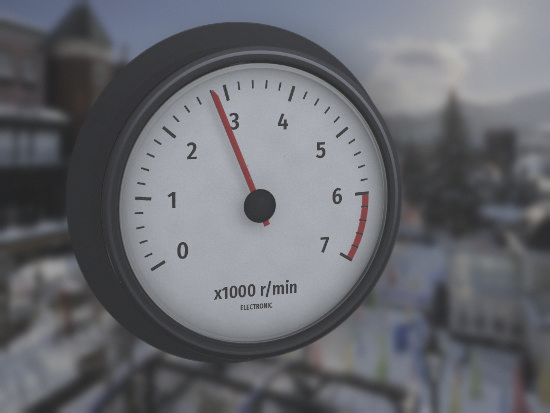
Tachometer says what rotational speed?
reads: 2800 rpm
